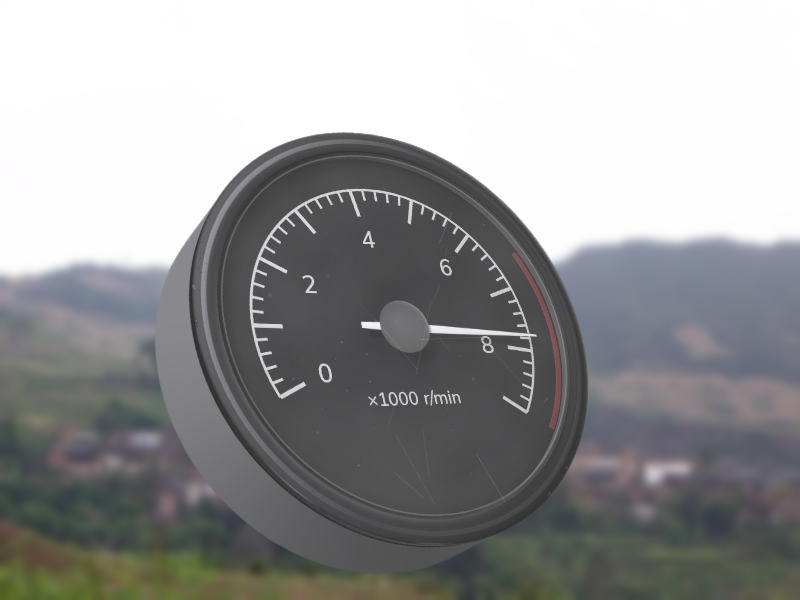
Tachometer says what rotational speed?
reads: 7800 rpm
